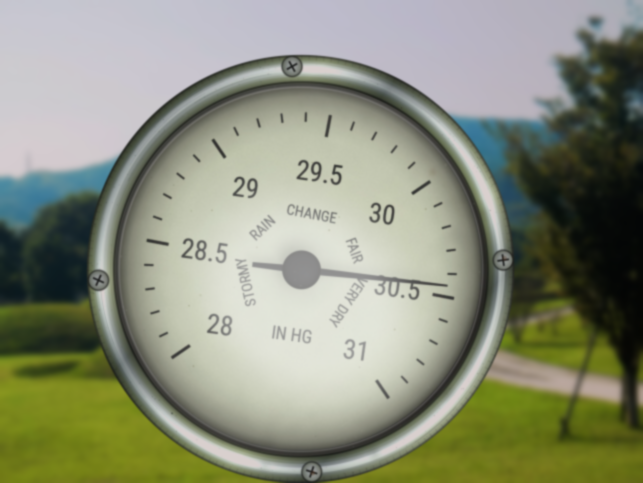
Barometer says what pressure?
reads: 30.45 inHg
